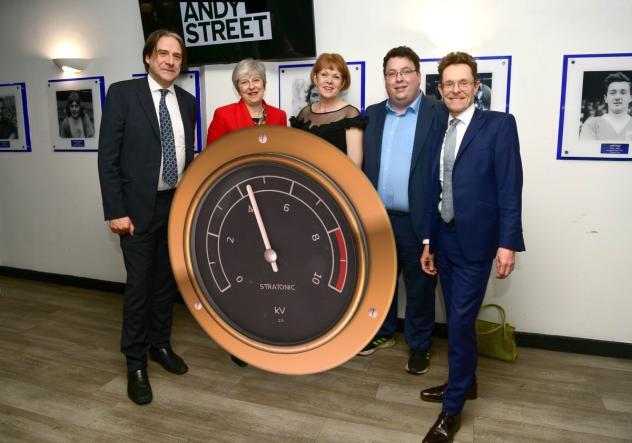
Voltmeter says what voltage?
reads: 4.5 kV
